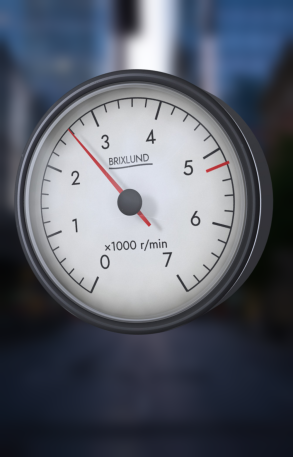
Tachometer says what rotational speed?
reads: 2600 rpm
